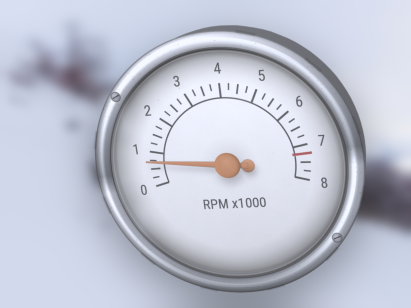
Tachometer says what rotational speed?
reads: 750 rpm
